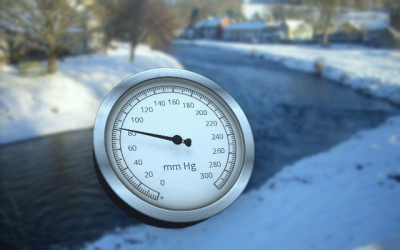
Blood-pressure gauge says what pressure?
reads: 80 mmHg
